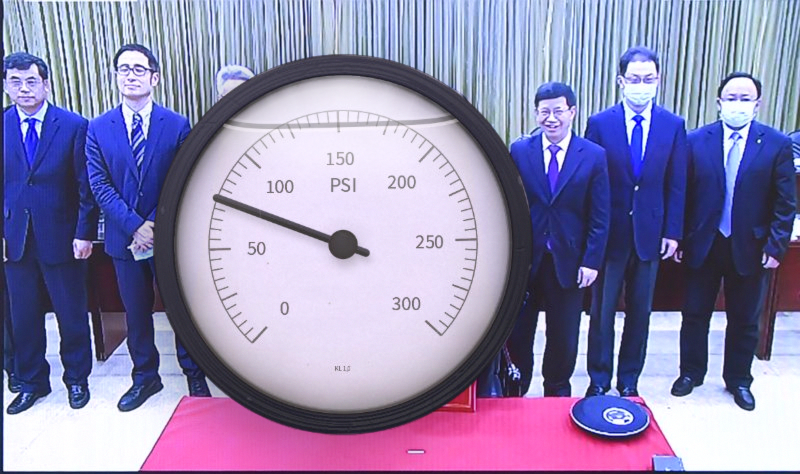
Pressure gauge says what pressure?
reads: 75 psi
